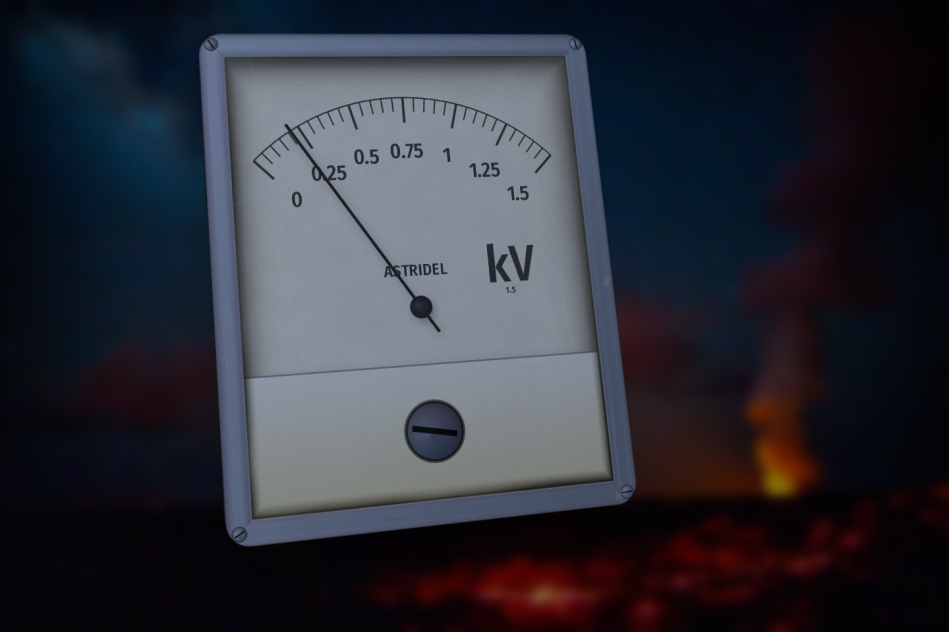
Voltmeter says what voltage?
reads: 0.2 kV
